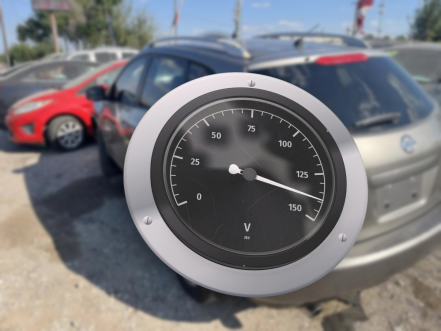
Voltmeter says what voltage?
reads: 140 V
